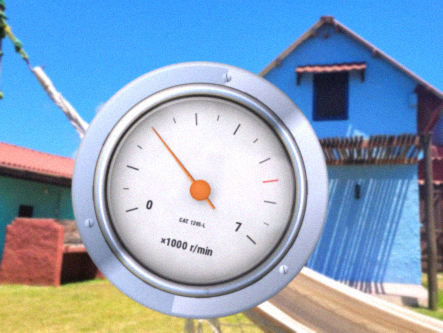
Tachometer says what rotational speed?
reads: 2000 rpm
